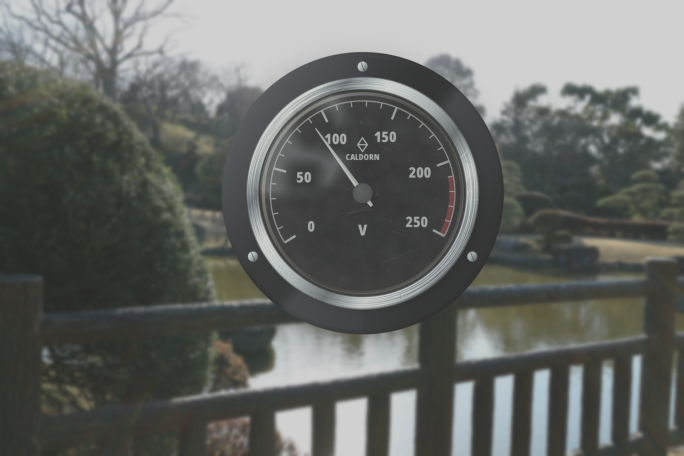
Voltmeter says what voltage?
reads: 90 V
